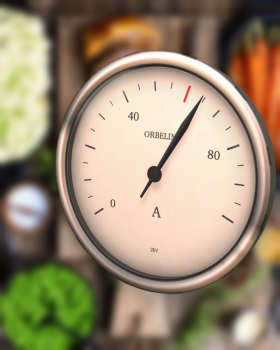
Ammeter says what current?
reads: 65 A
